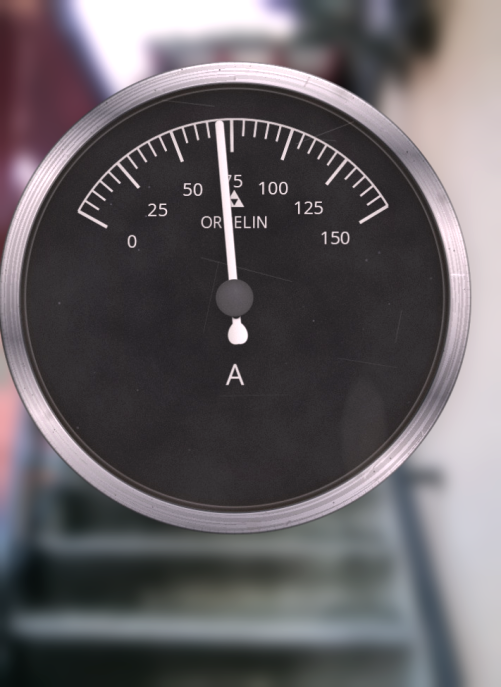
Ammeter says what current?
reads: 70 A
